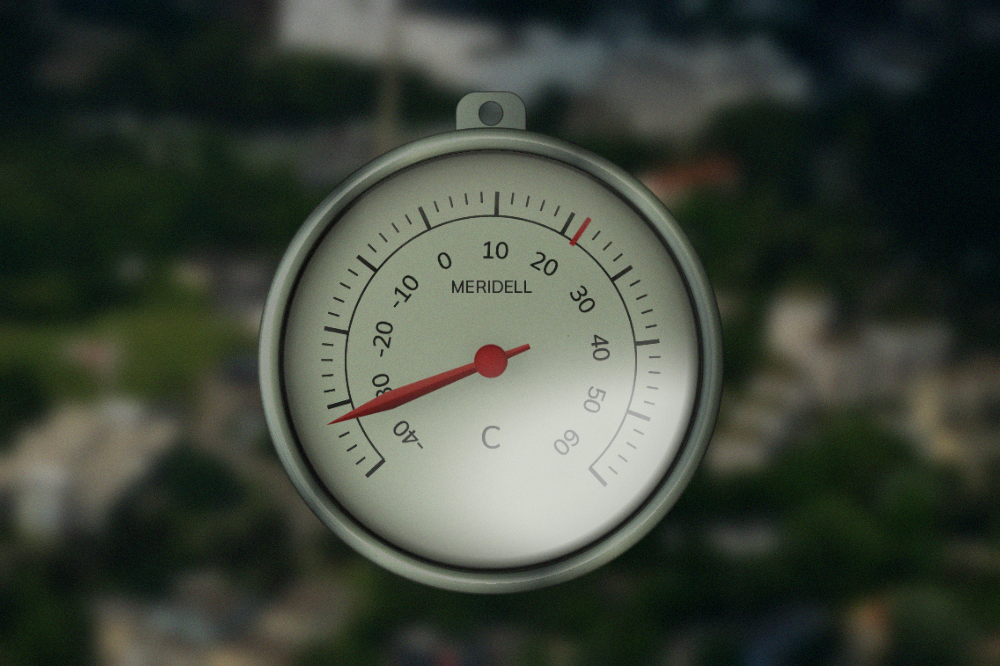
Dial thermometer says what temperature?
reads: -32 °C
